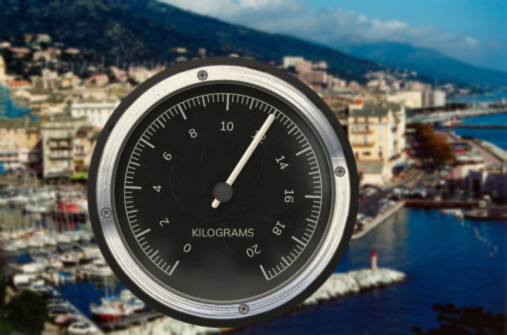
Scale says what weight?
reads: 12 kg
